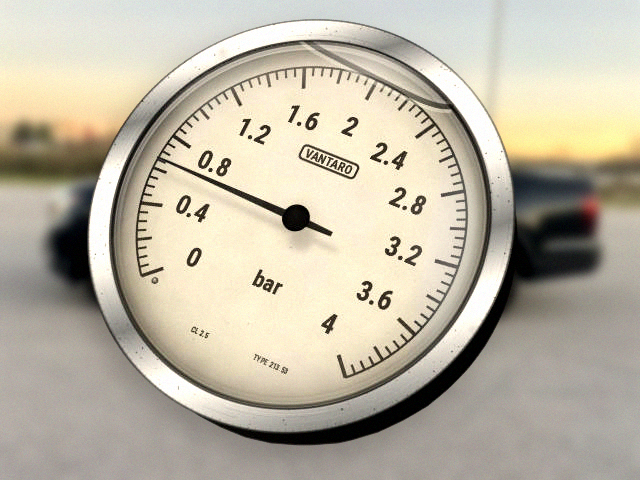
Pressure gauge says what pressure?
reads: 0.65 bar
